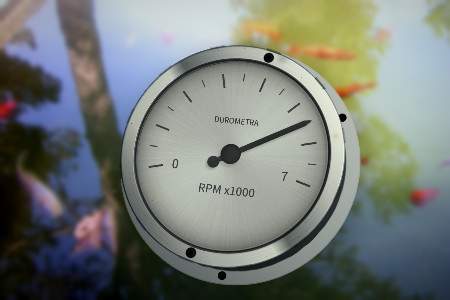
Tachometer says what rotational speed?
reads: 5500 rpm
